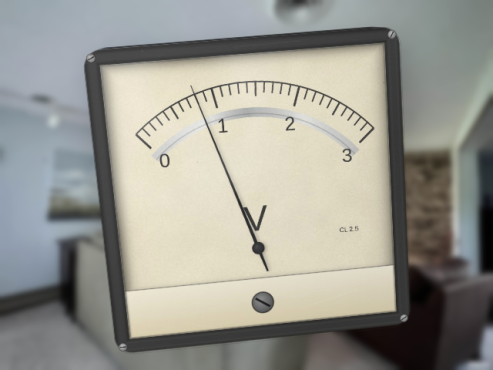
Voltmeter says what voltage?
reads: 0.8 V
